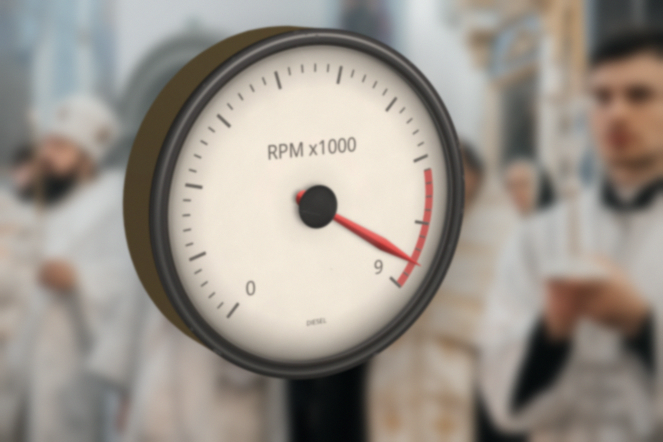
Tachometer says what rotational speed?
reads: 8600 rpm
